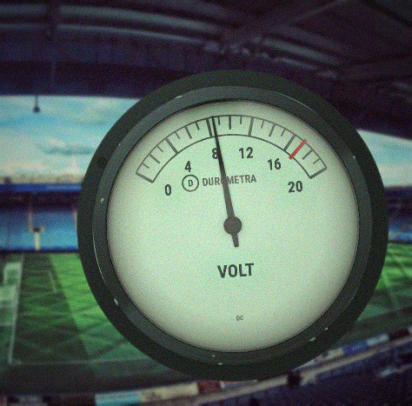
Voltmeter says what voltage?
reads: 8.5 V
